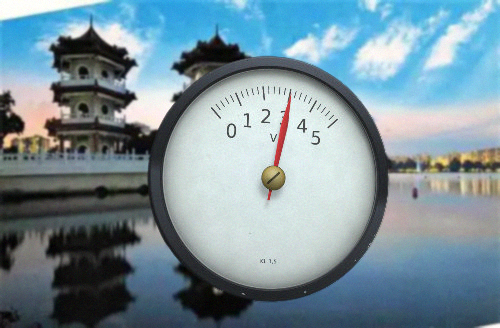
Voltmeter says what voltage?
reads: 3 V
